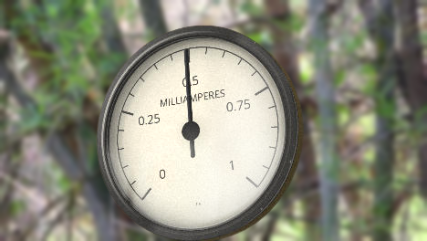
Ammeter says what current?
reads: 0.5 mA
